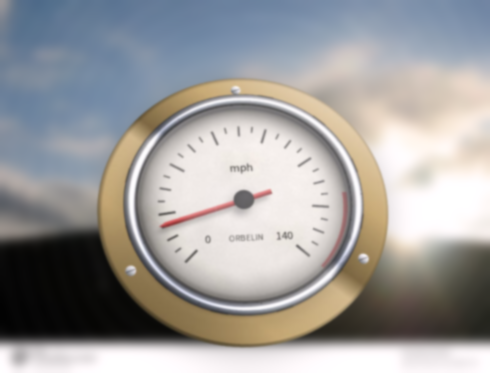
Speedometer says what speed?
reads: 15 mph
